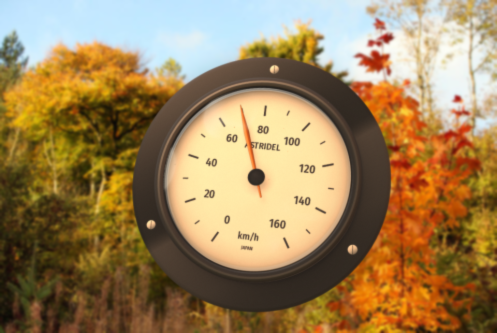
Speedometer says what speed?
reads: 70 km/h
